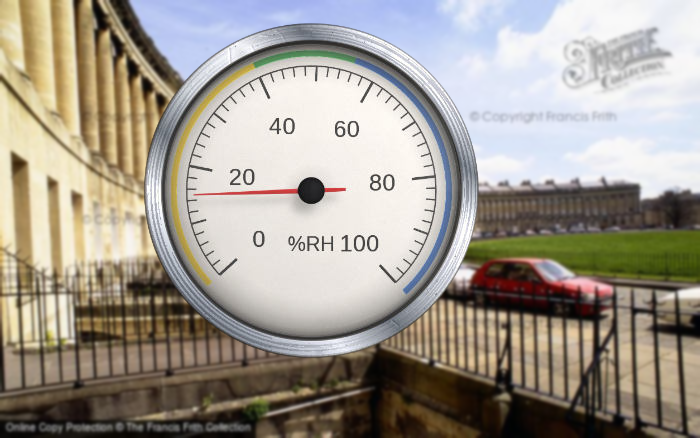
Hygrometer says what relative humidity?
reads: 15 %
